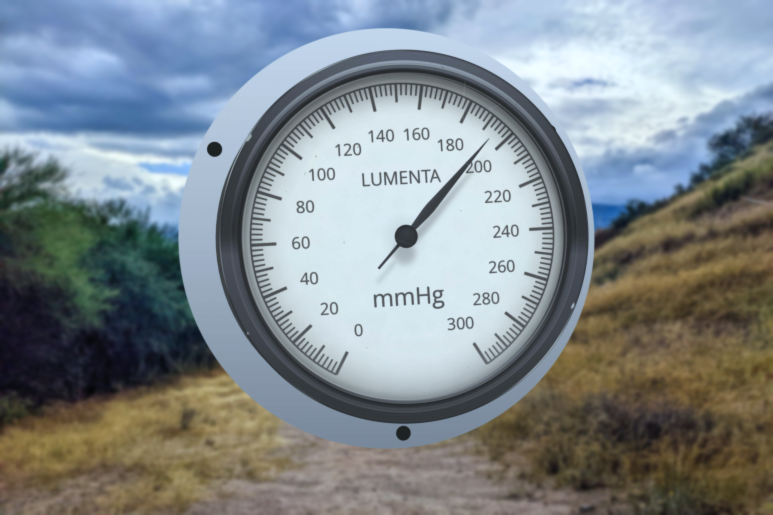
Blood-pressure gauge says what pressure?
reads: 194 mmHg
